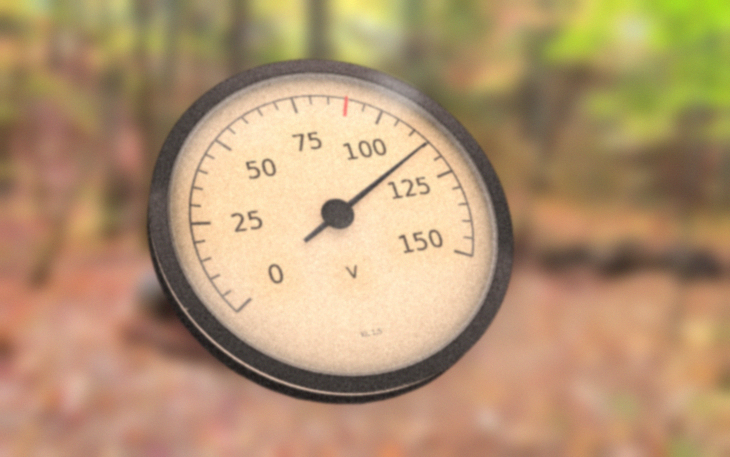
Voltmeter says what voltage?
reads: 115 V
